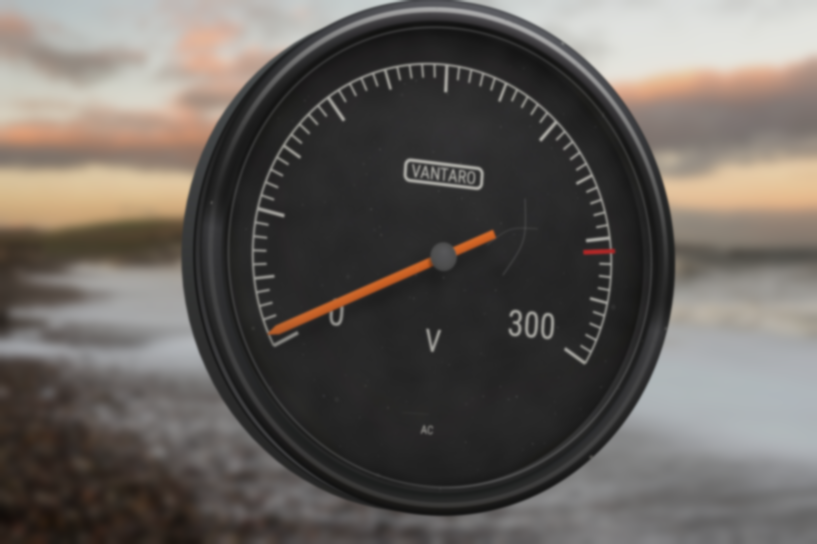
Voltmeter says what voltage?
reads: 5 V
